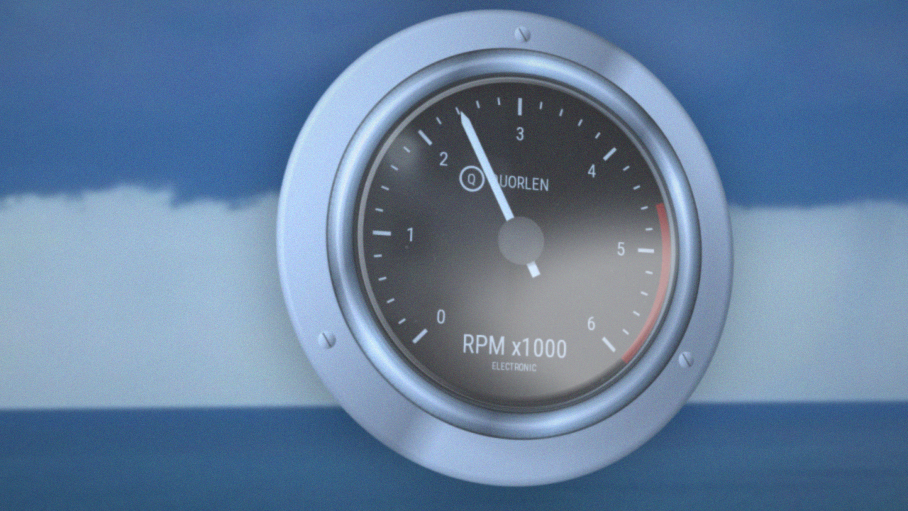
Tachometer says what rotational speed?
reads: 2400 rpm
